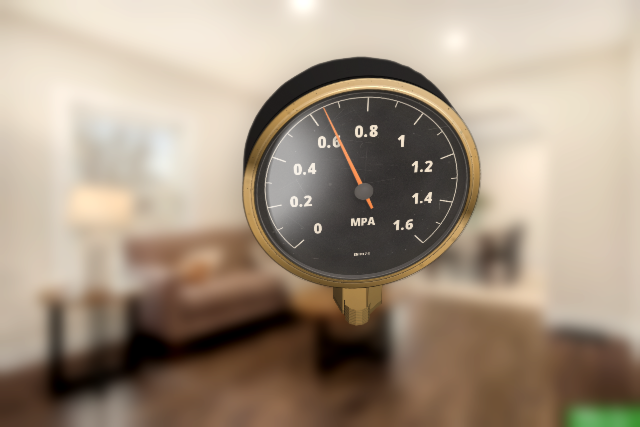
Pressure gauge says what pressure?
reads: 0.65 MPa
